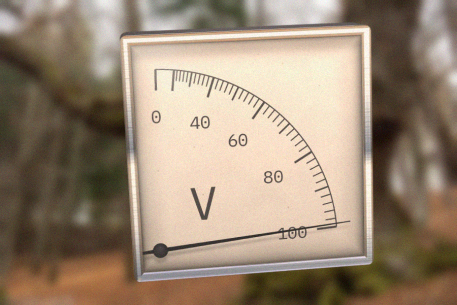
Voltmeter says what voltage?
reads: 99 V
